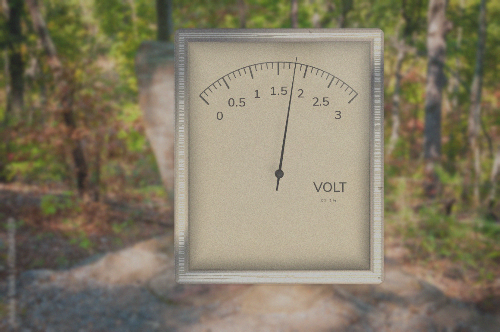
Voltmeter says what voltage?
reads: 1.8 V
